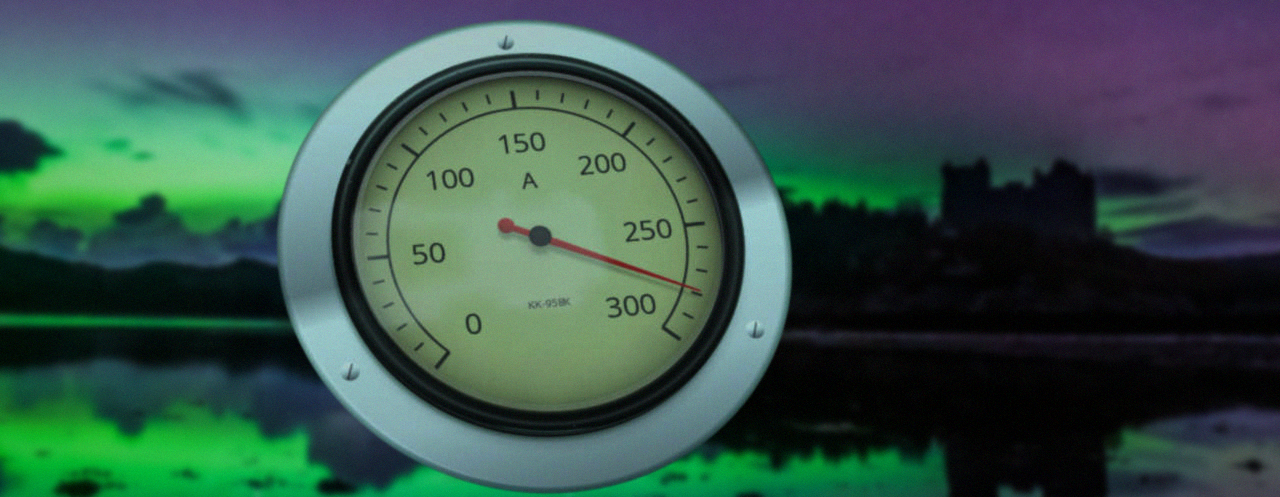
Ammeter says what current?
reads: 280 A
